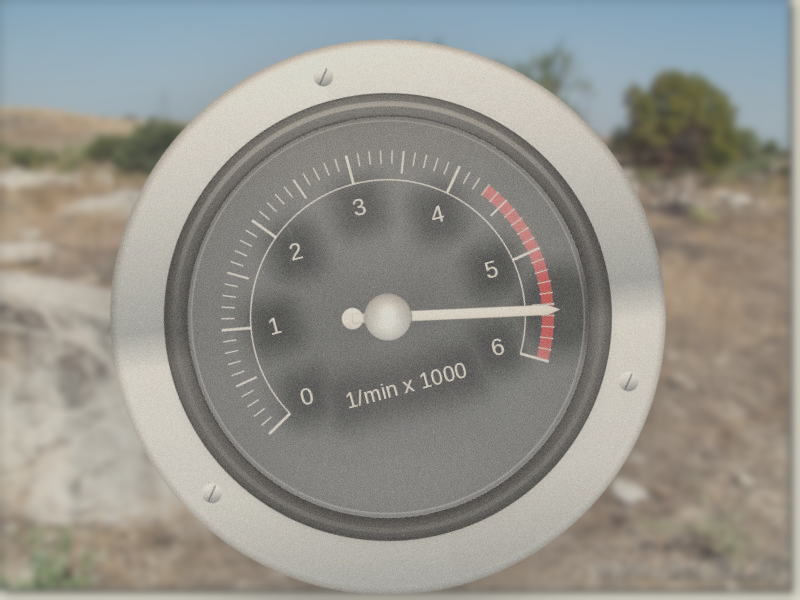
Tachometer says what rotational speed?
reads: 5550 rpm
